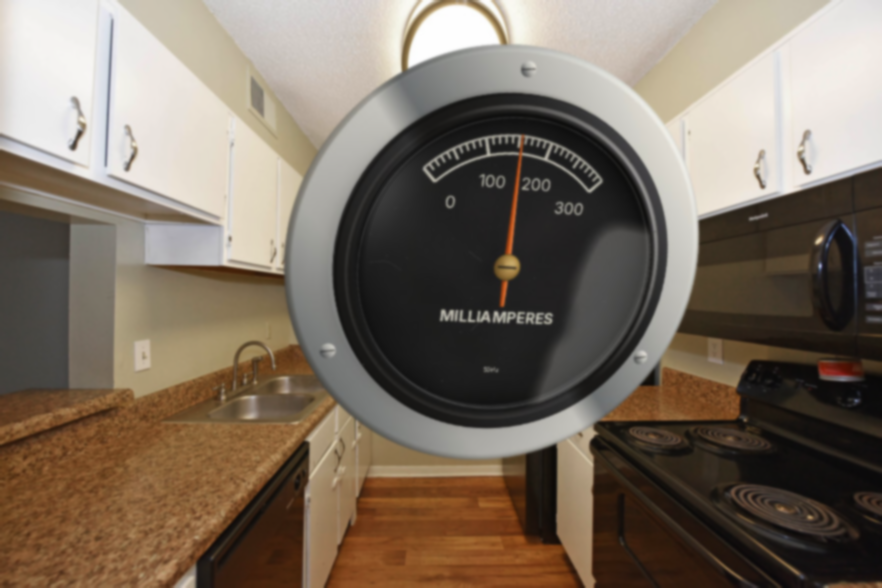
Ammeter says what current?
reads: 150 mA
